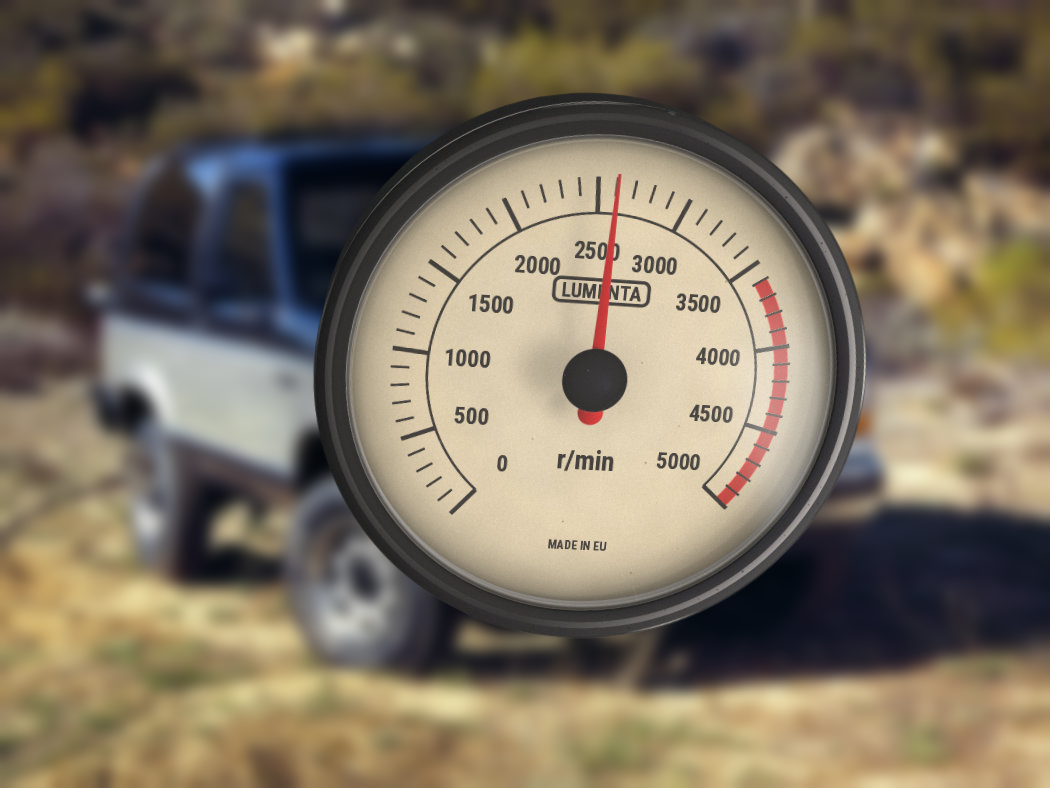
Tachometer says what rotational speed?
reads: 2600 rpm
